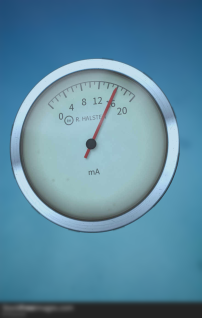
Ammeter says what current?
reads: 16 mA
